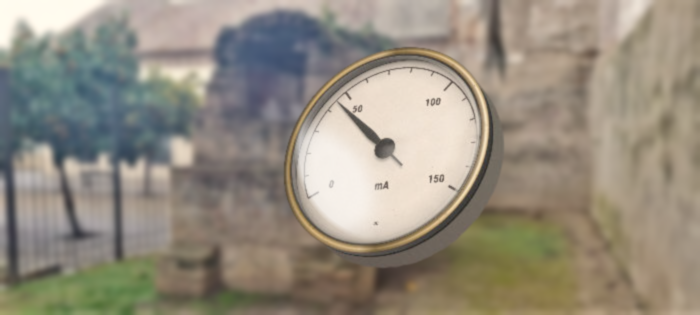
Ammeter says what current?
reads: 45 mA
